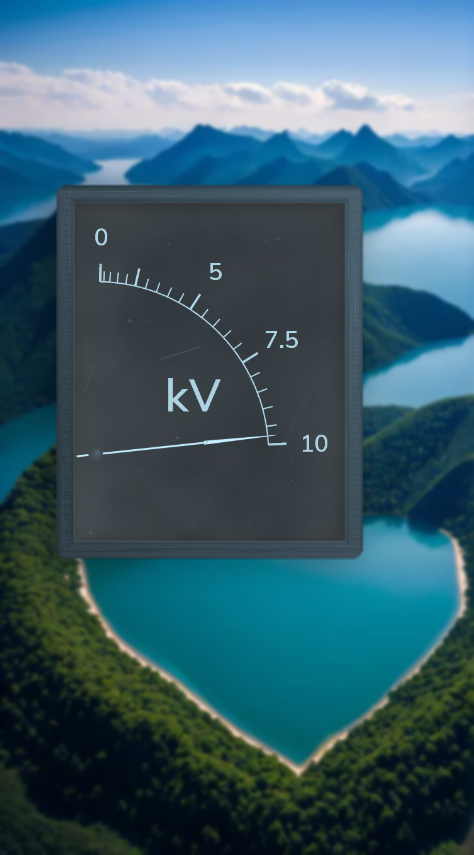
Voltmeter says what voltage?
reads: 9.75 kV
